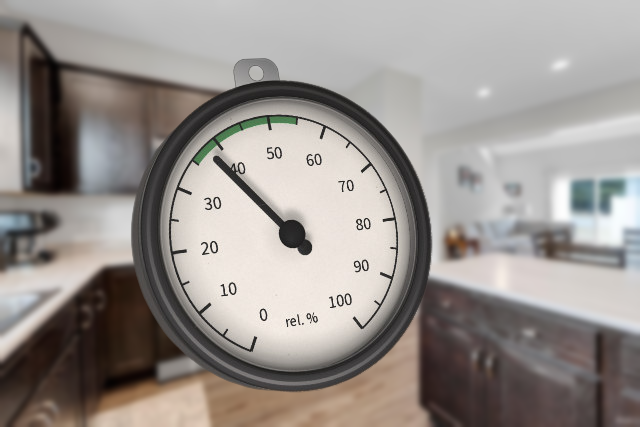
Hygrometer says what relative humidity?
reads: 37.5 %
